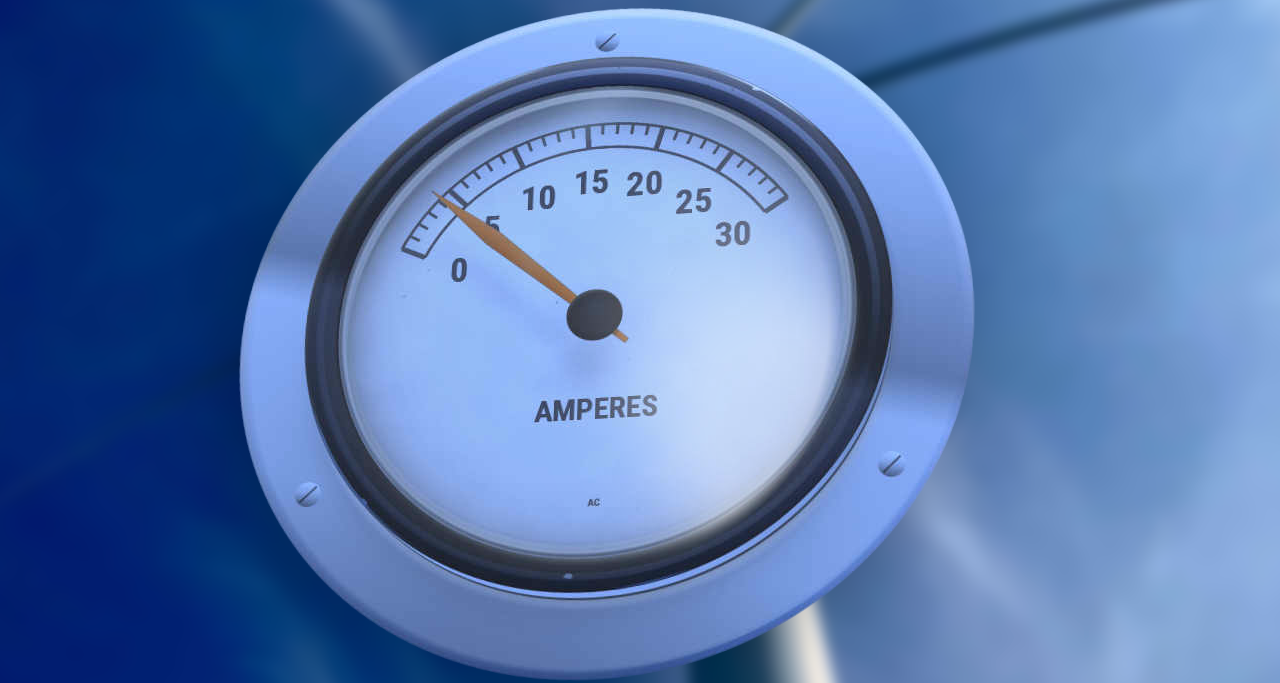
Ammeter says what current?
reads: 4 A
